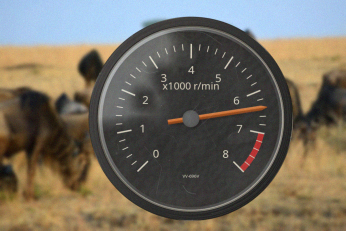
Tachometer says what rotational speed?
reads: 6400 rpm
